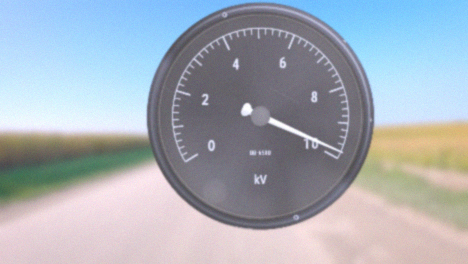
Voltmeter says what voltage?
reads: 9.8 kV
